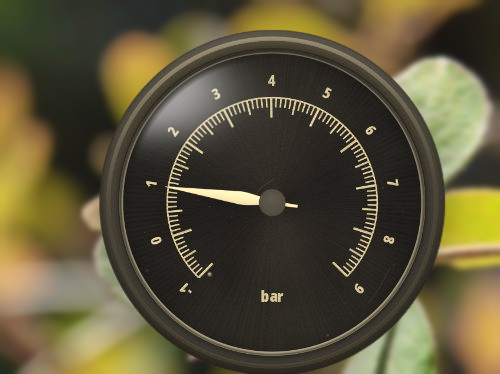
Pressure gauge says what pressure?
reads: 1 bar
